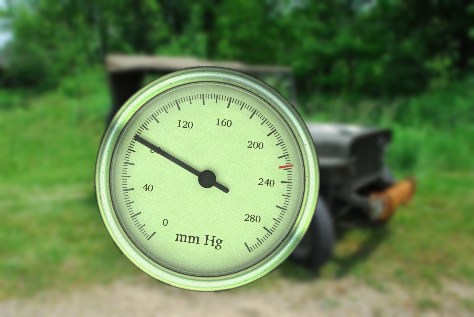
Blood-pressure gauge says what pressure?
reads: 80 mmHg
